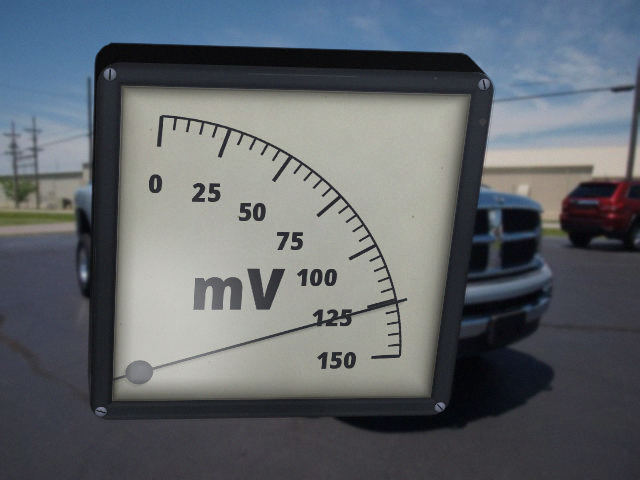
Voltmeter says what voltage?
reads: 125 mV
